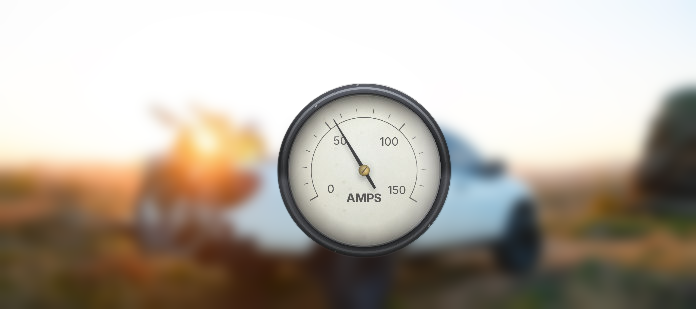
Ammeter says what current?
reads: 55 A
